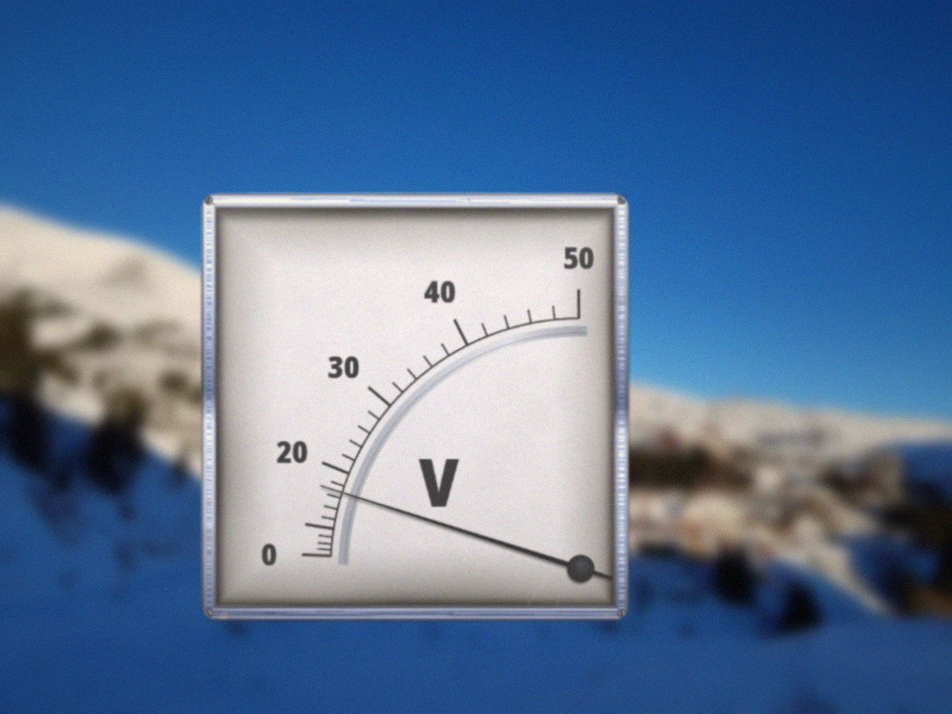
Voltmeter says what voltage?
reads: 17 V
